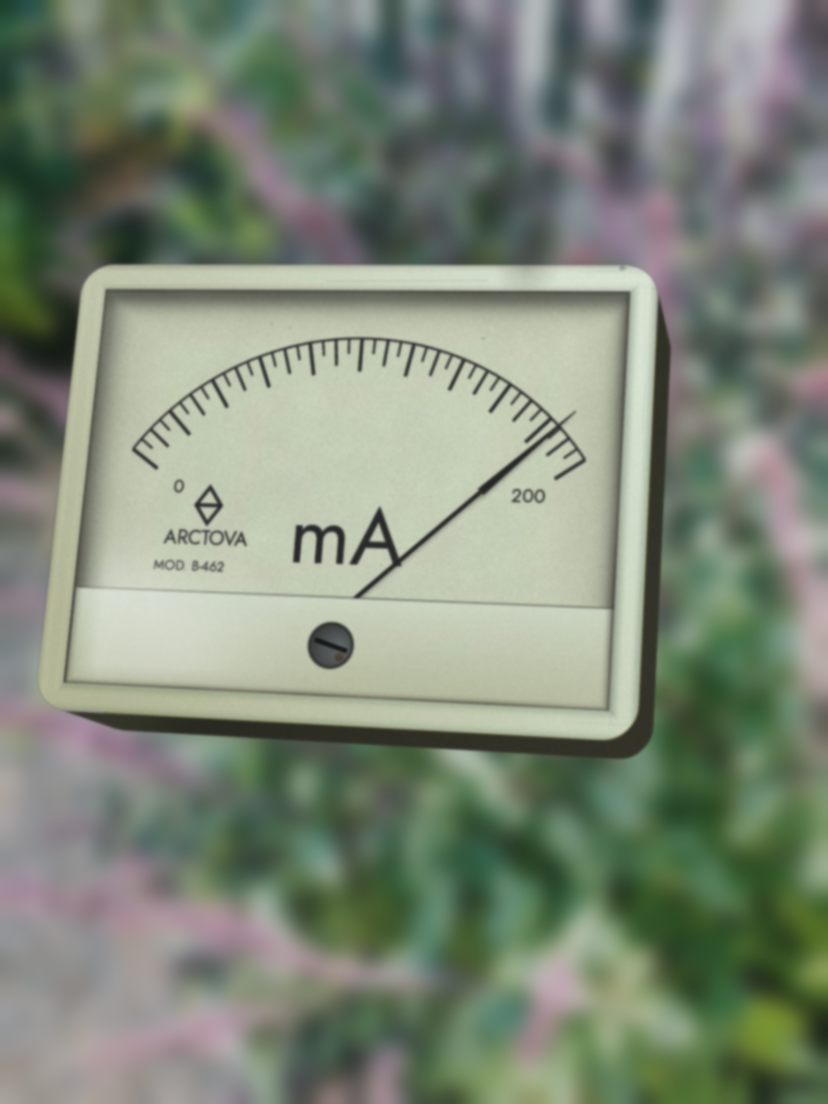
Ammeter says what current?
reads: 185 mA
